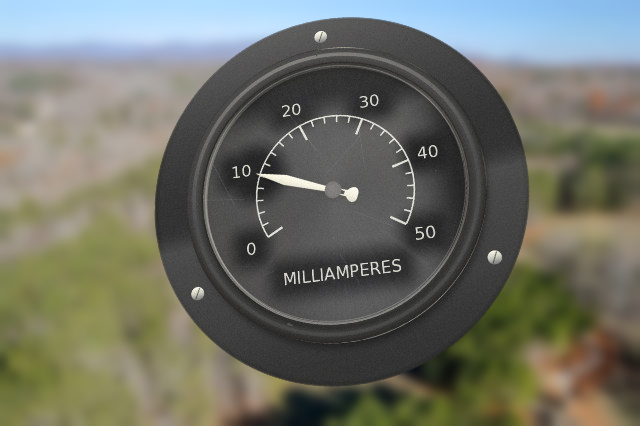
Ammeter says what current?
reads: 10 mA
